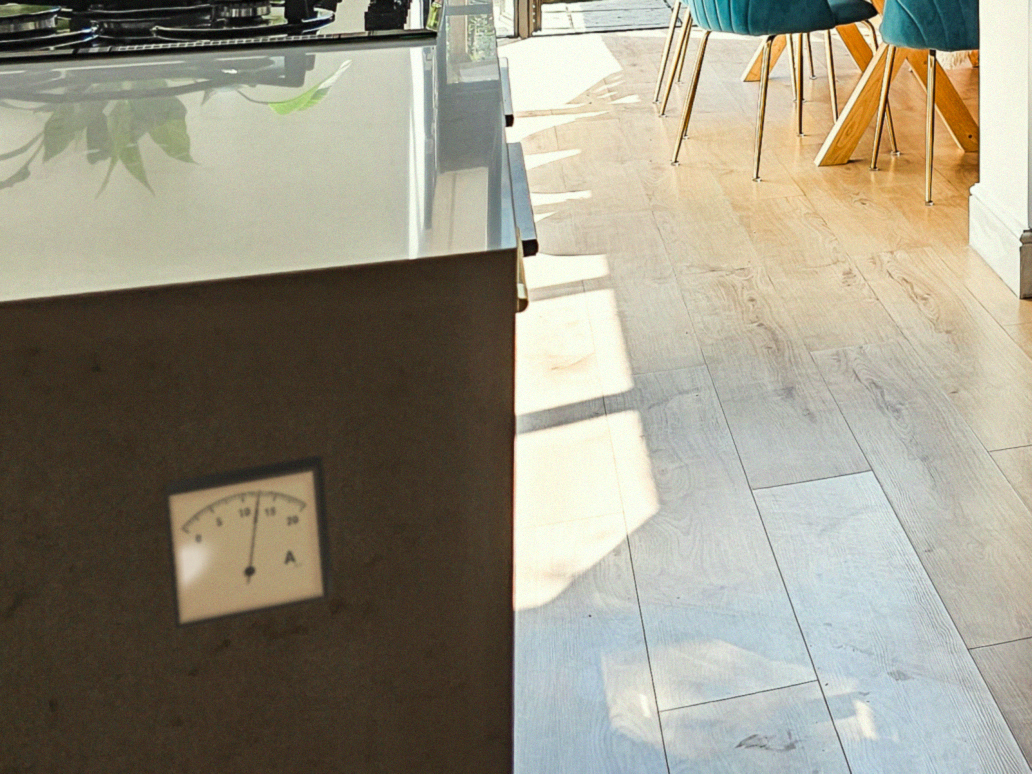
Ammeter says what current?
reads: 12.5 A
